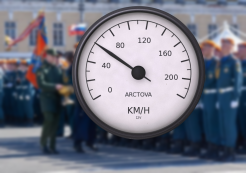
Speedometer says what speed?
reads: 60 km/h
